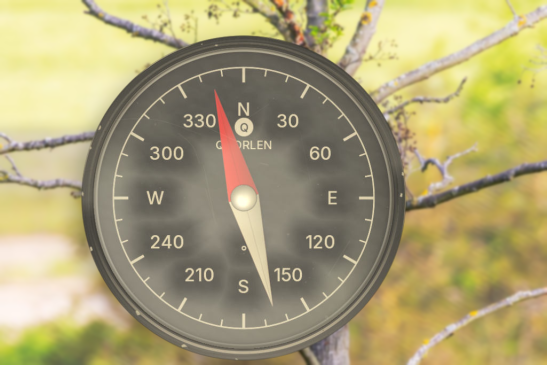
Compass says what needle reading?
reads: 345 °
